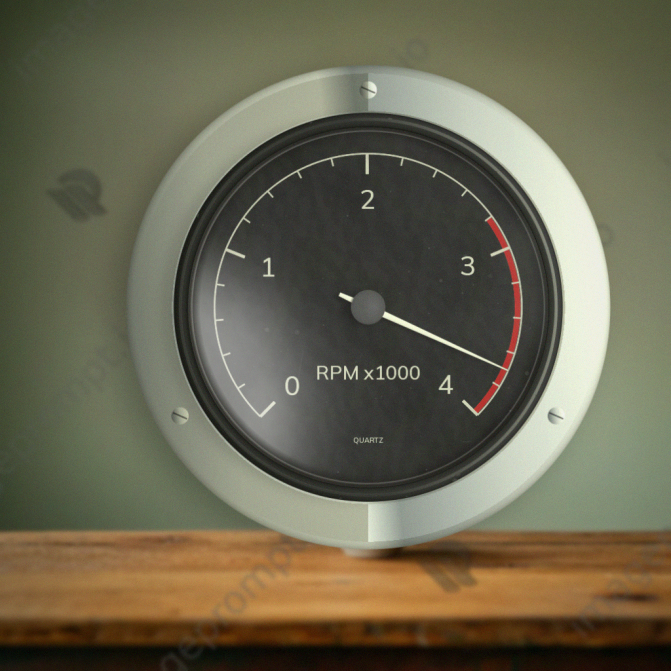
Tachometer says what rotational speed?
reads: 3700 rpm
